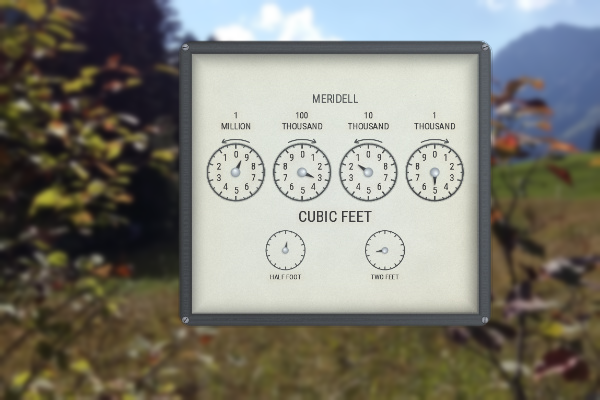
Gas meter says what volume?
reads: 931500 ft³
